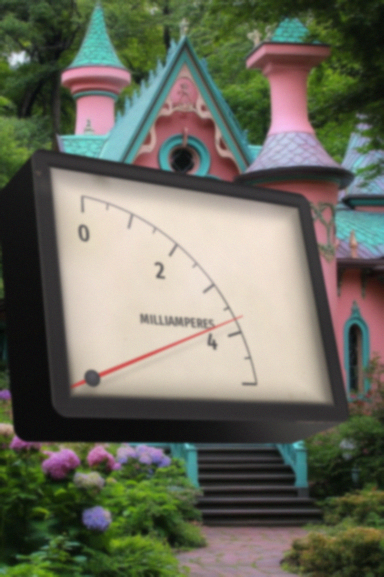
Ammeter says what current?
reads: 3.75 mA
